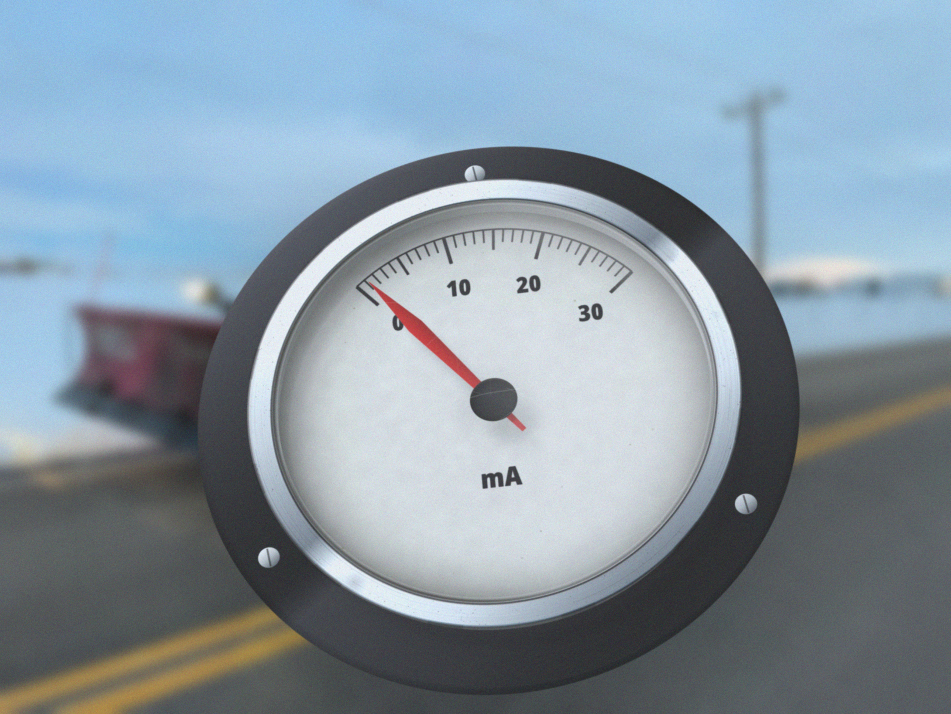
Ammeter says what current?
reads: 1 mA
